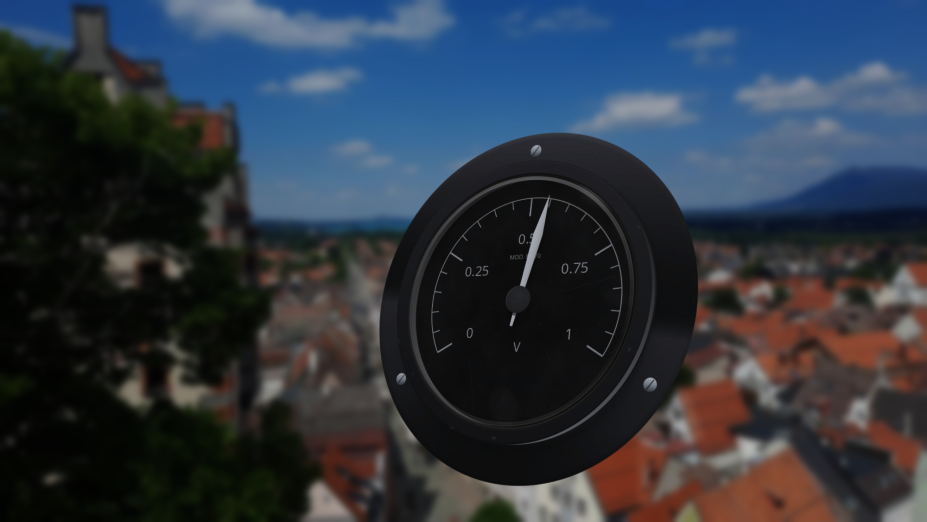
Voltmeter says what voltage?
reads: 0.55 V
